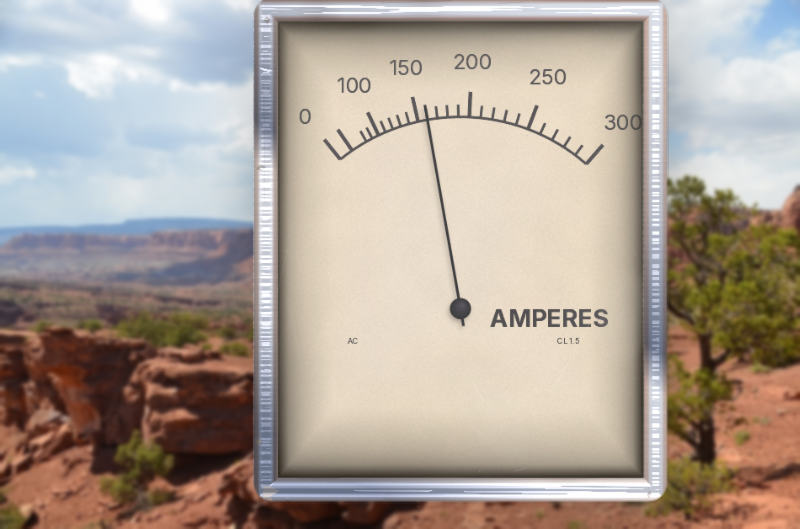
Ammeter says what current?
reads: 160 A
